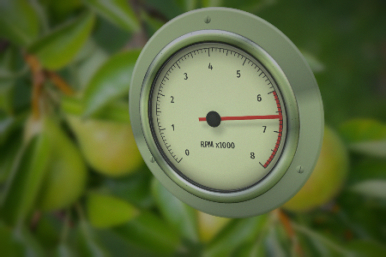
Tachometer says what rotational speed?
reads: 6600 rpm
